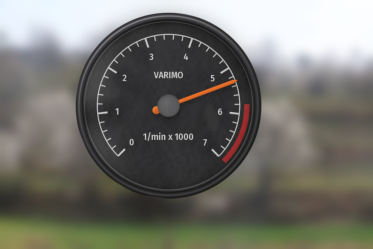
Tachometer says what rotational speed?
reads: 5300 rpm
